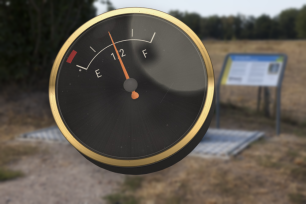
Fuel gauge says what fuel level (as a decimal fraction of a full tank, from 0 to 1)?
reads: 0.5
